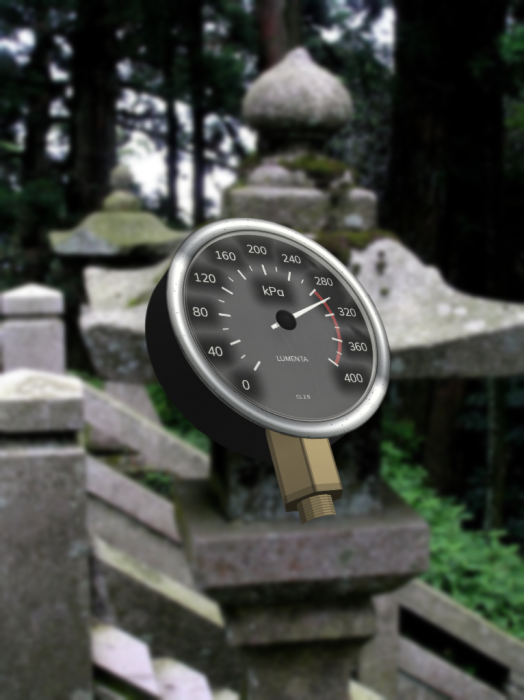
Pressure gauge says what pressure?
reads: 300 kPa
